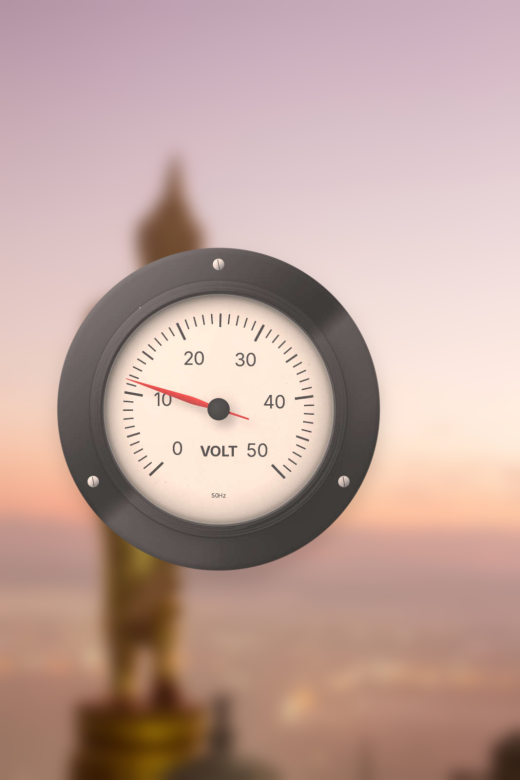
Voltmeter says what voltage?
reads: 11.5 V
